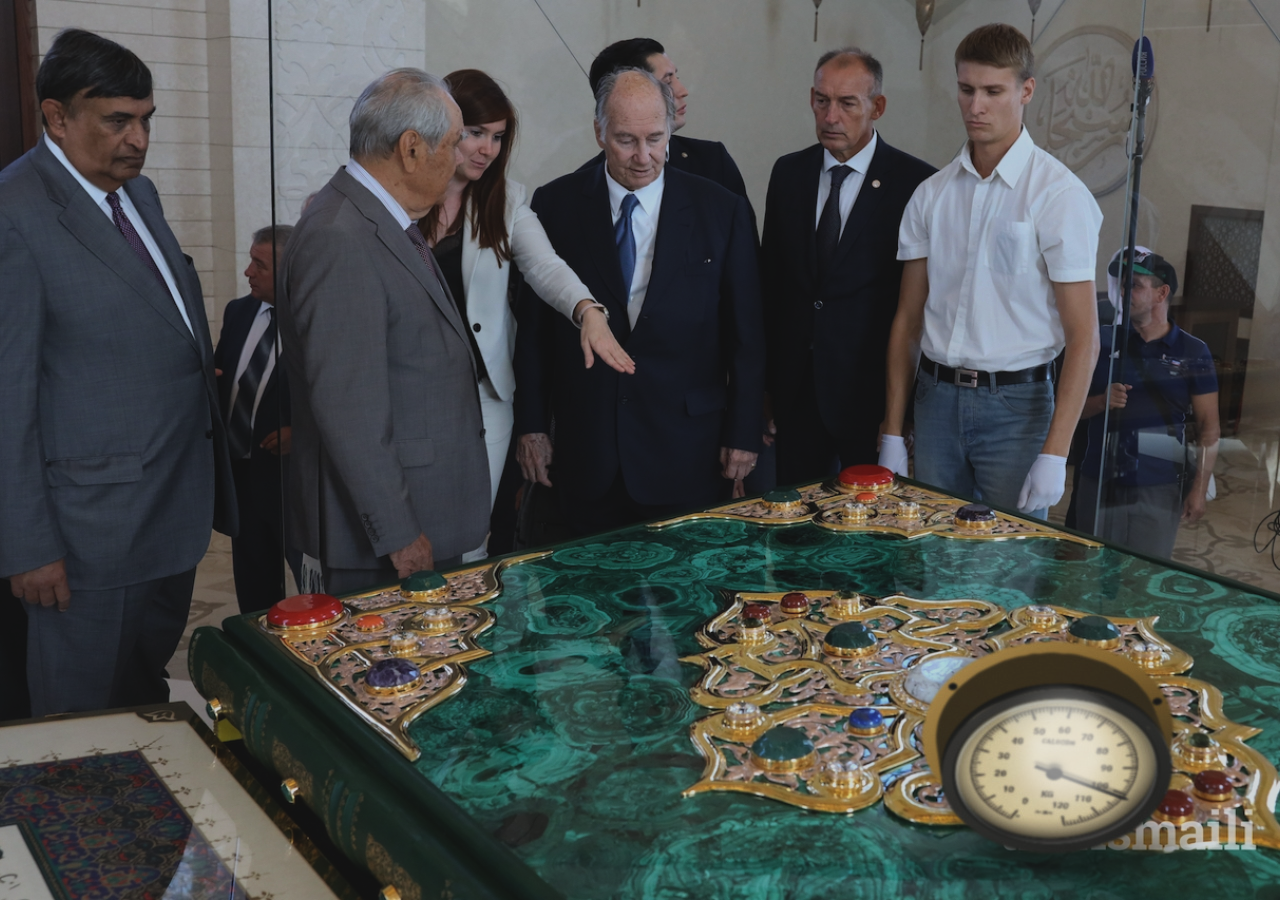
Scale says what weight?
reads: 100 kg
